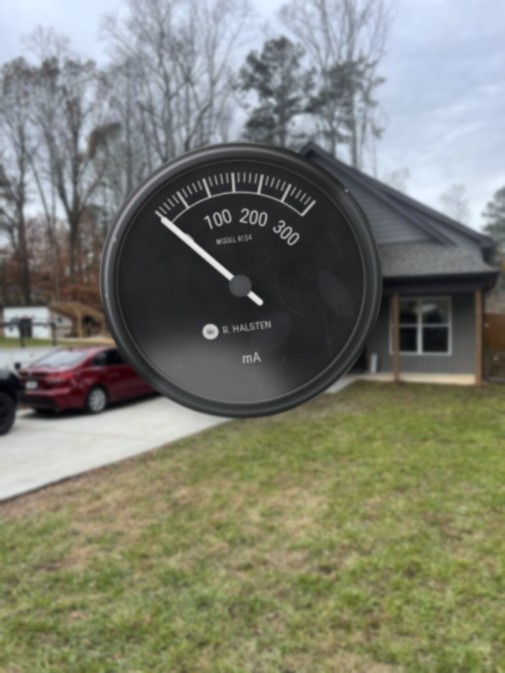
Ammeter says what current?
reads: 0 mA
